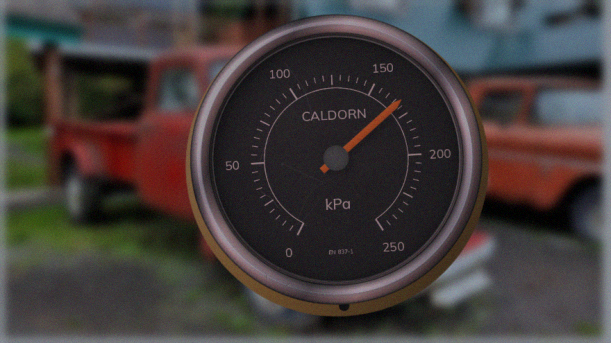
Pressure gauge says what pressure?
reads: 167.5 kPa
